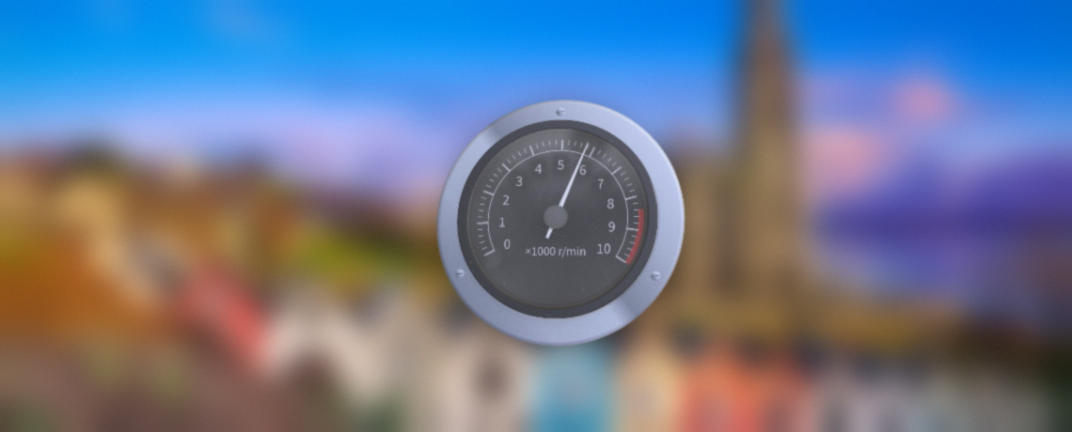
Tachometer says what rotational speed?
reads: 5800 rpm
